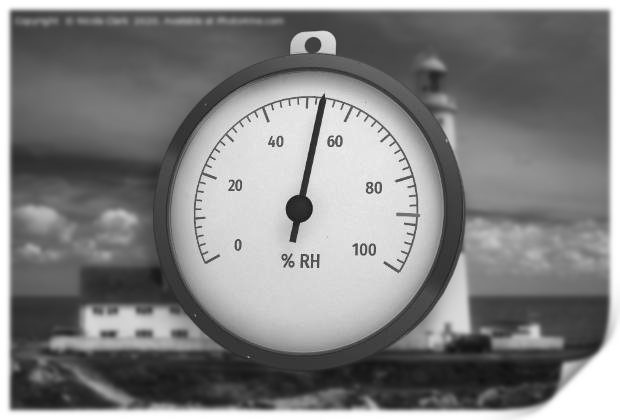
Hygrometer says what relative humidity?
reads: 54 %
